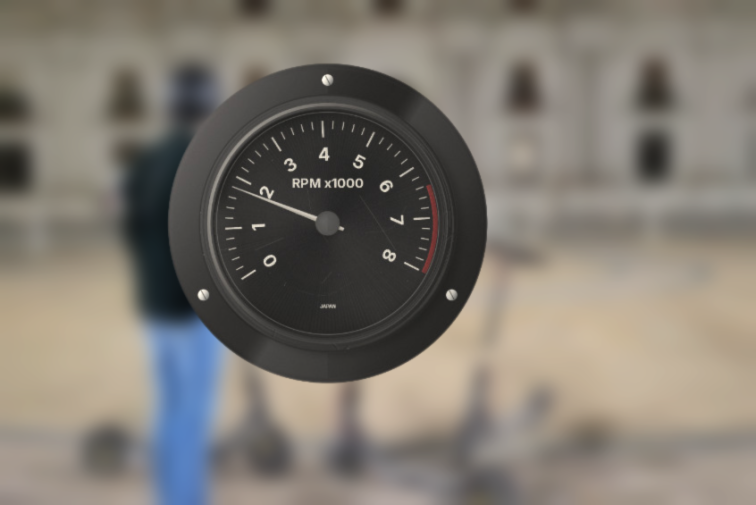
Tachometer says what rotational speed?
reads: 1800 rpm
